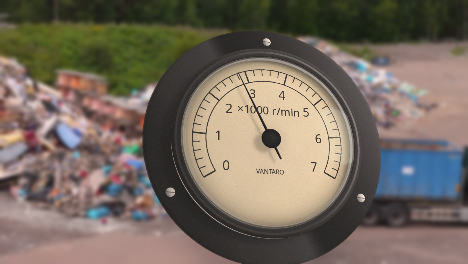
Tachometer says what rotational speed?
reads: 2800 rpm
